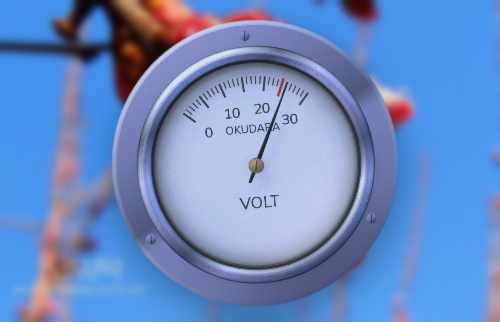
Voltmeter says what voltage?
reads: 25 V
